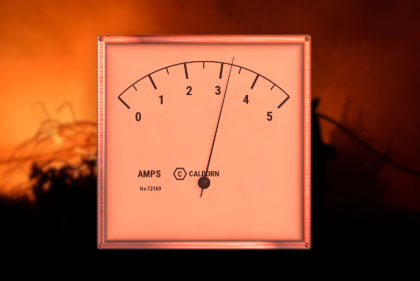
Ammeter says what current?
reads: 3.25 A
